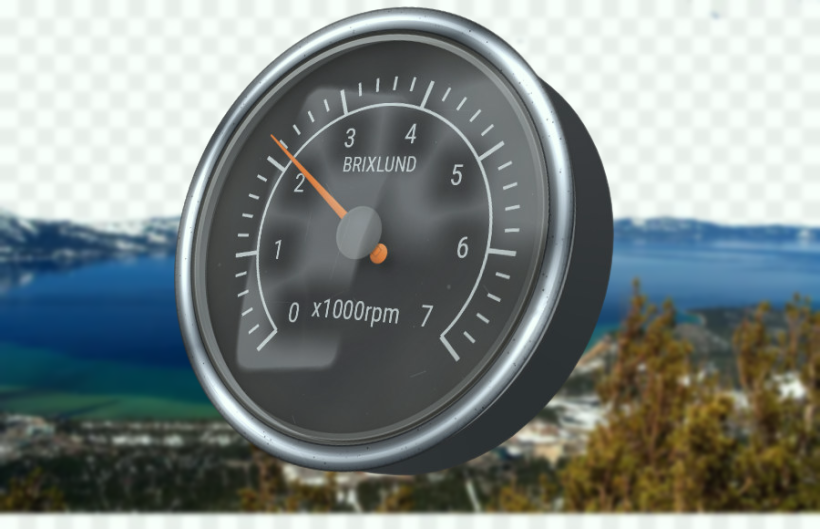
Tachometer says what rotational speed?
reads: 2200 rpm
